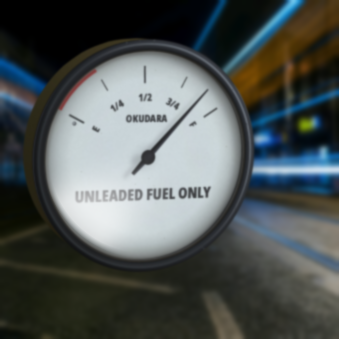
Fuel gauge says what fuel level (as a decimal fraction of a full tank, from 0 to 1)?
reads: 0.875
